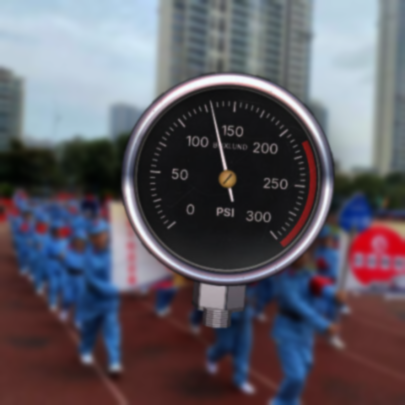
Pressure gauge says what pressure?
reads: 130 psi
